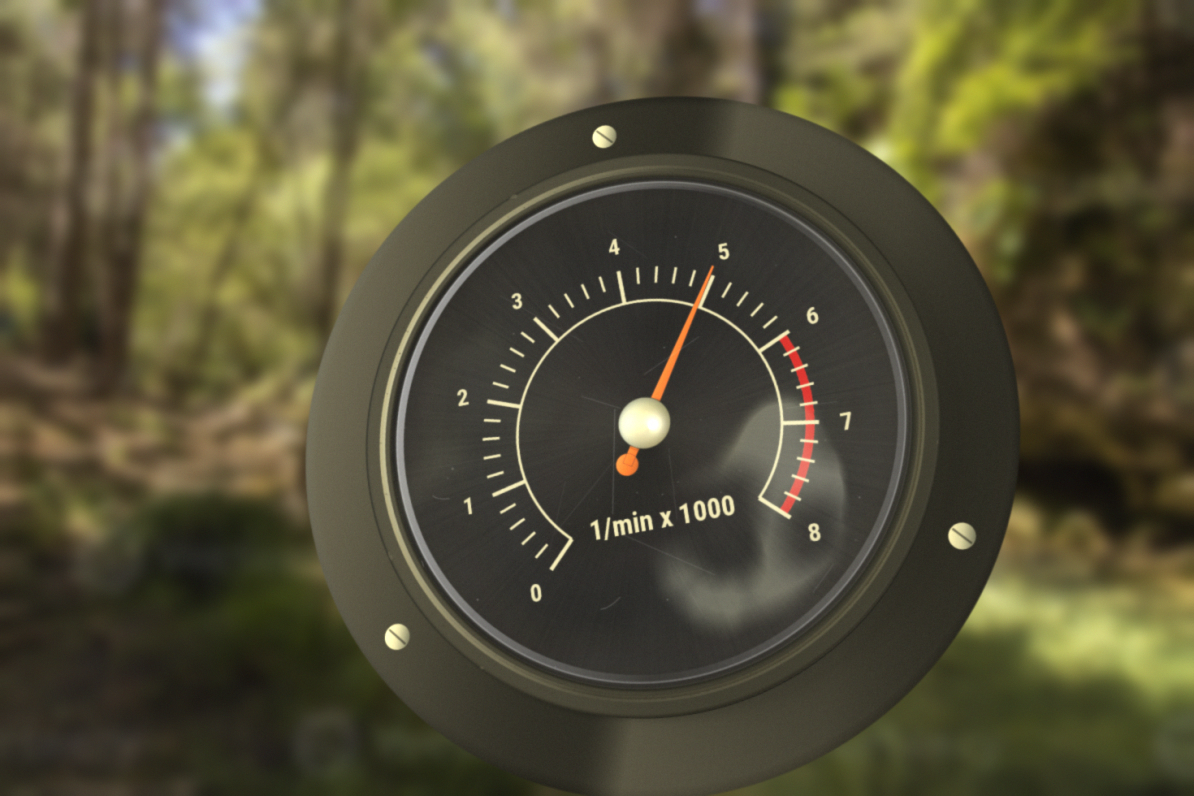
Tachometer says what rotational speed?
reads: 5000 rpm
